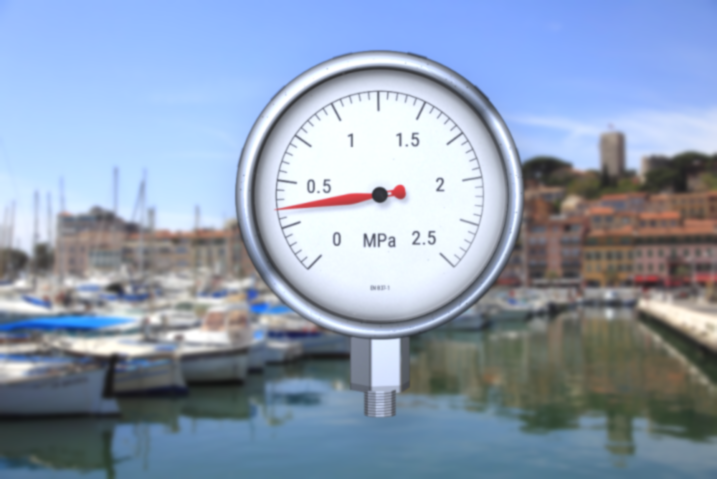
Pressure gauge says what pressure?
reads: 0.35 MPa
